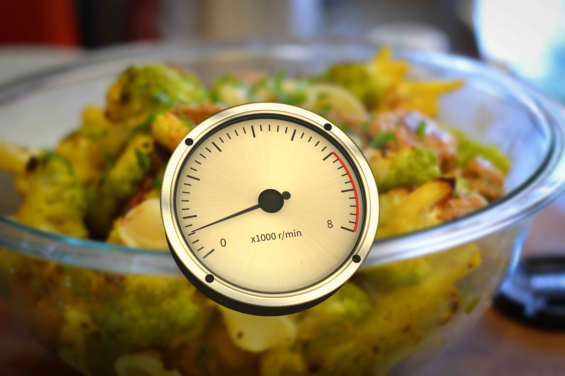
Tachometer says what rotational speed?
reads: 600 rpm
